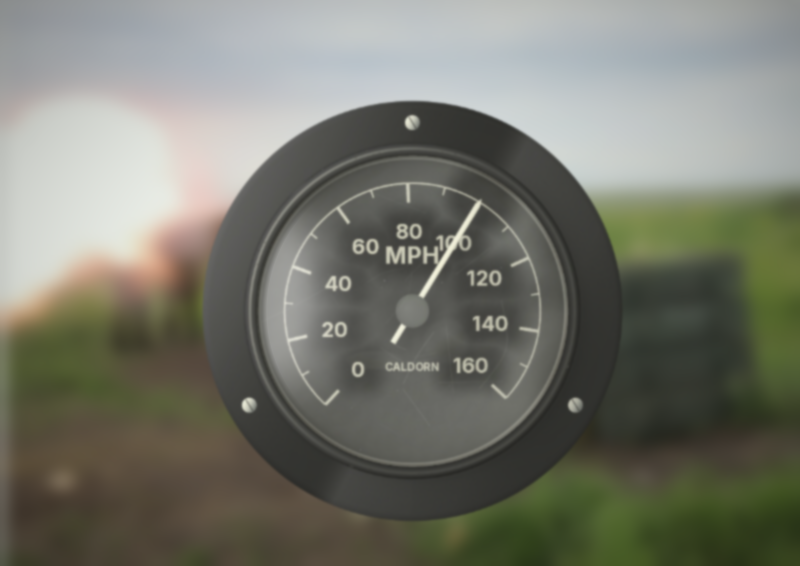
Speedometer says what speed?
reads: 100 mph
